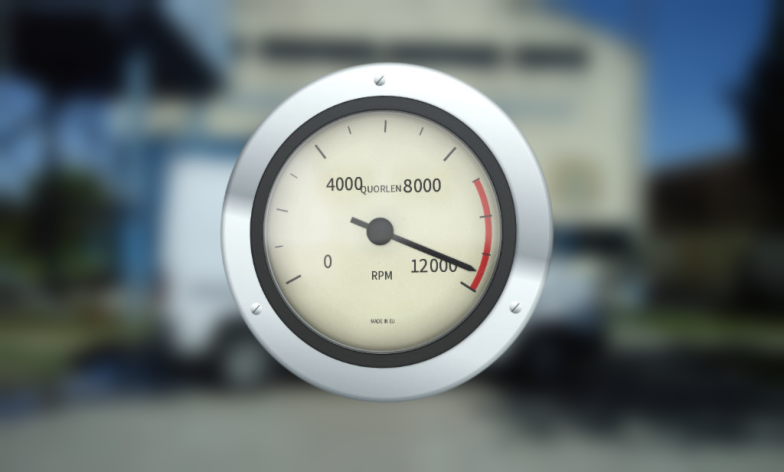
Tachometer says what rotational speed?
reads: 11500 rpm
